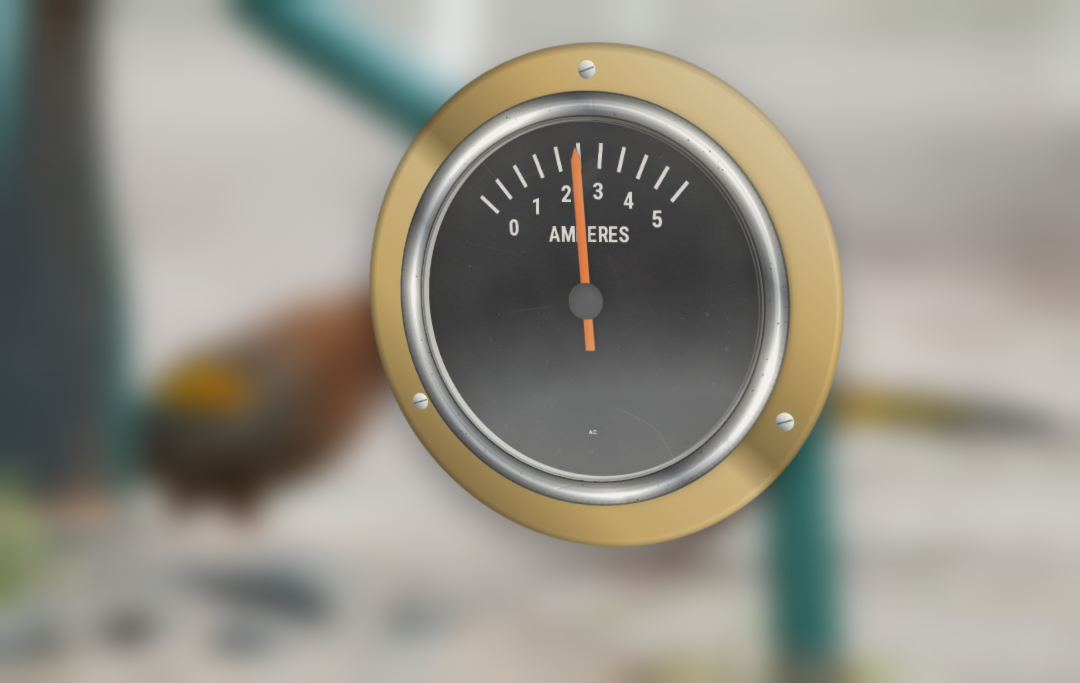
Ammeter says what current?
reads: 2.5 A
